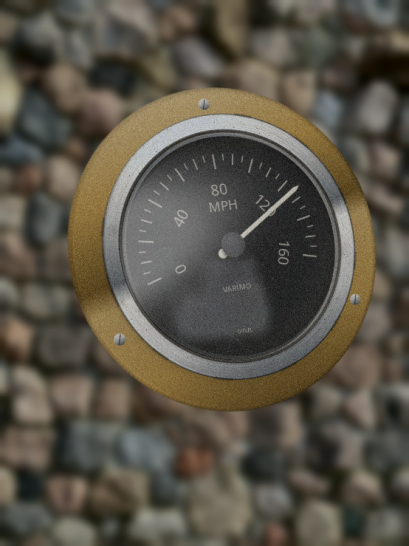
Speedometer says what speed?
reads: 125 mph
